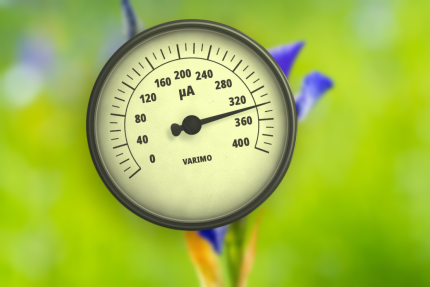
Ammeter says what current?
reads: 340 µA
